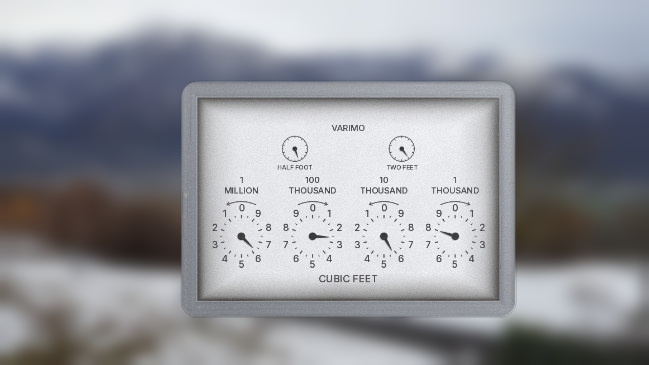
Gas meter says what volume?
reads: 625800 ft³
